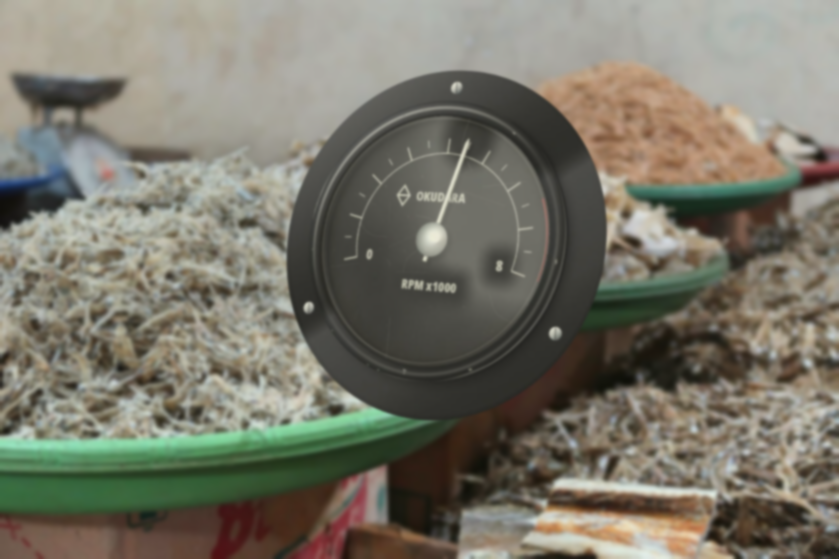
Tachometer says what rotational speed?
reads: 4500 rpm
